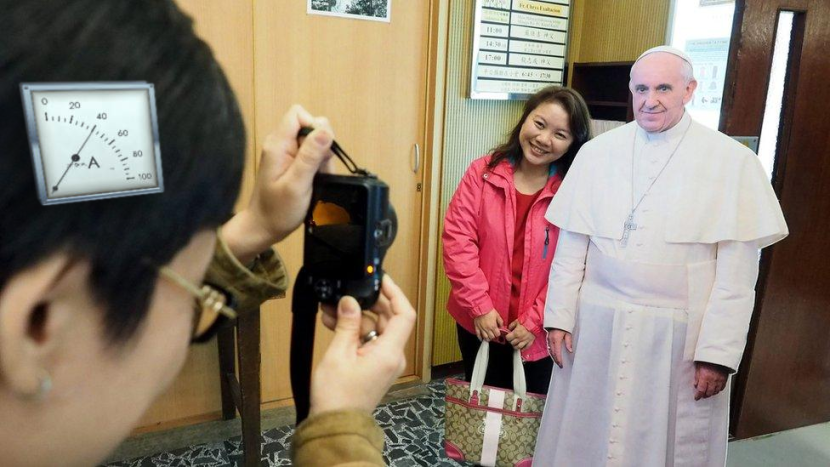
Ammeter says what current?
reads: 40 A
